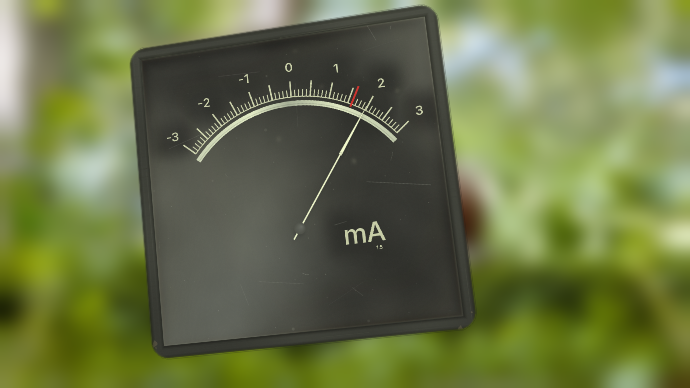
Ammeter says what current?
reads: 2 mA
